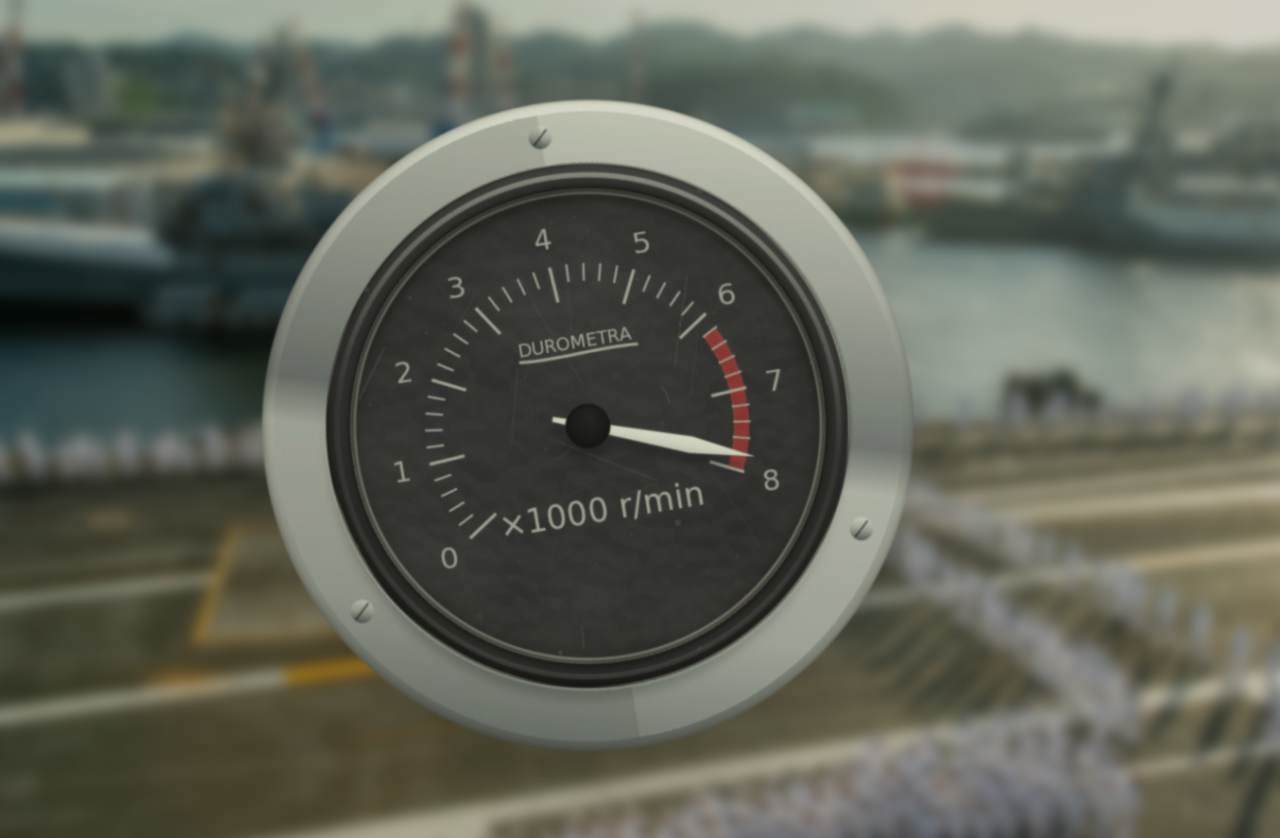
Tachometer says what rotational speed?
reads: 7800 rpm
